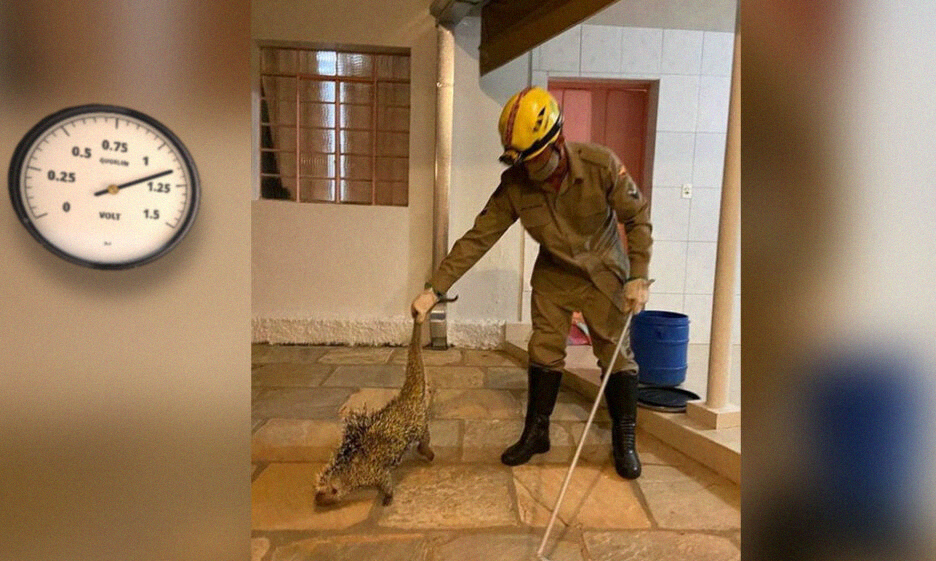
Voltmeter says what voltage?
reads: 1.15 V
